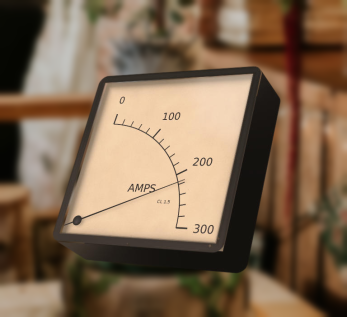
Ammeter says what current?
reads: 220 A
